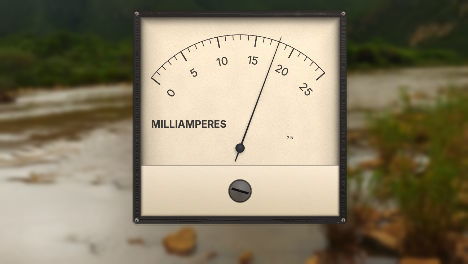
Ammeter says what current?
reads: 18 mA
